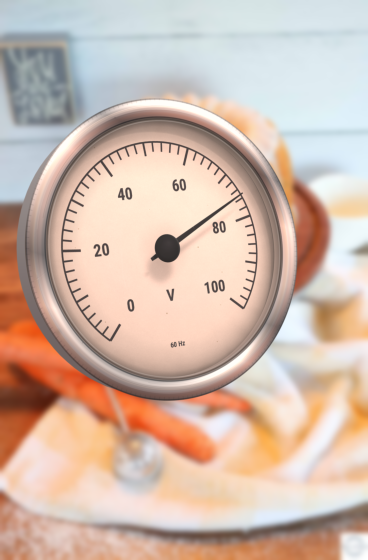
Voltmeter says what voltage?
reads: 75 V
